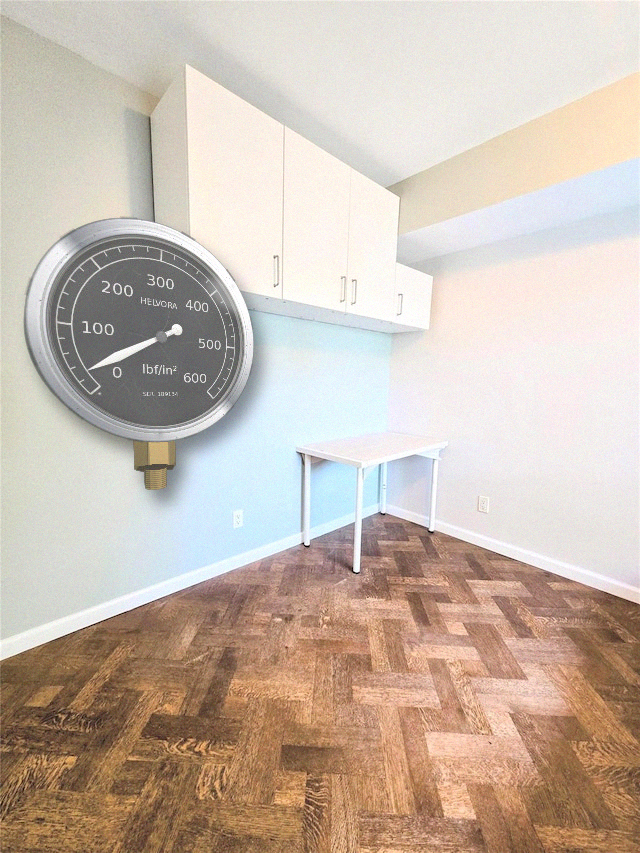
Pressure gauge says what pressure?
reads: 30 psi
